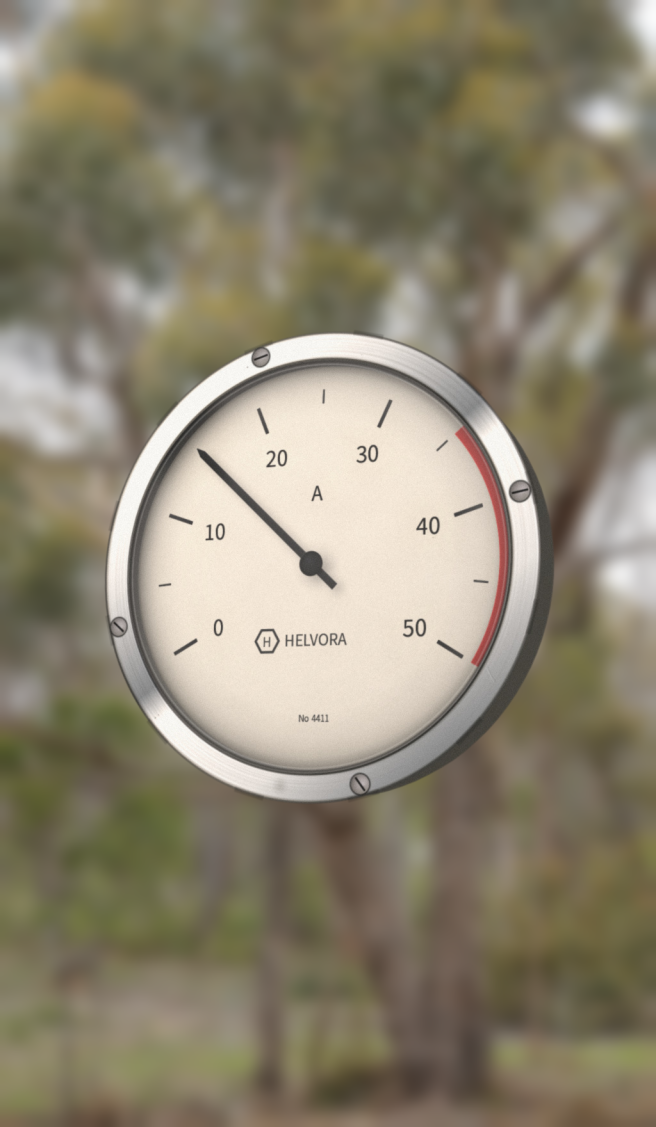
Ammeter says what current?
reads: 15 A
